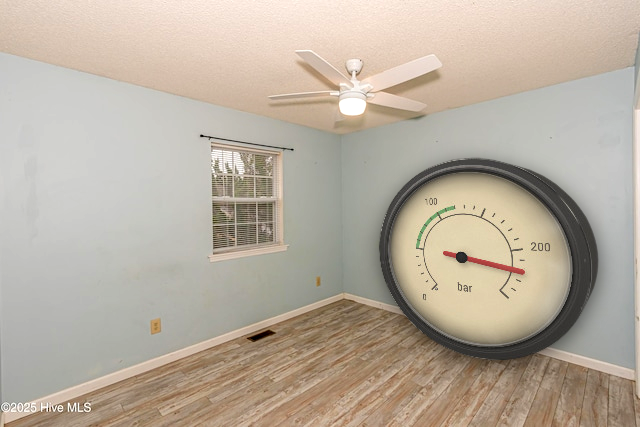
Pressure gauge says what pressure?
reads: 220 bar
